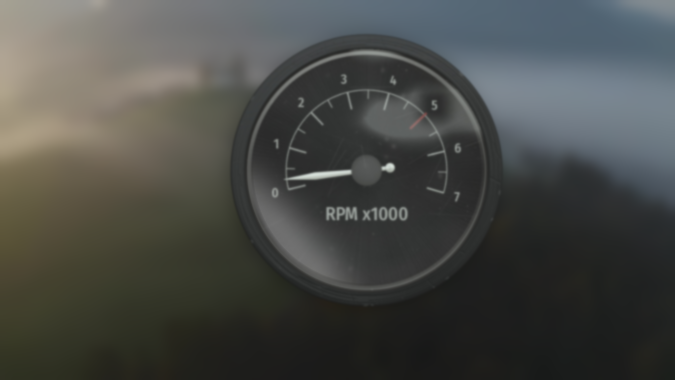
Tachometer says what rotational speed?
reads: 250 rpm
